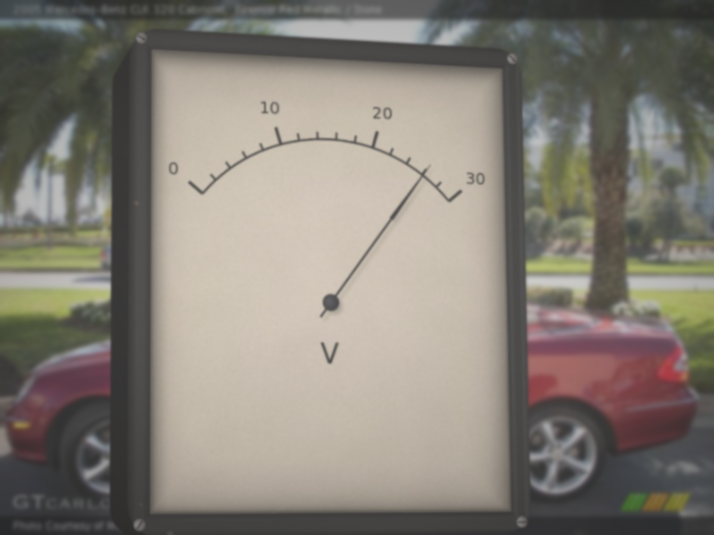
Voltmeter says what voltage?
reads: 26 V
